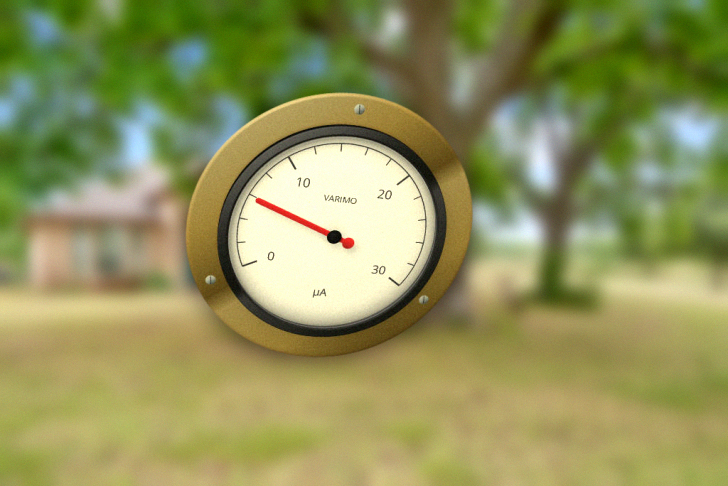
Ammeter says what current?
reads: 6 µA
